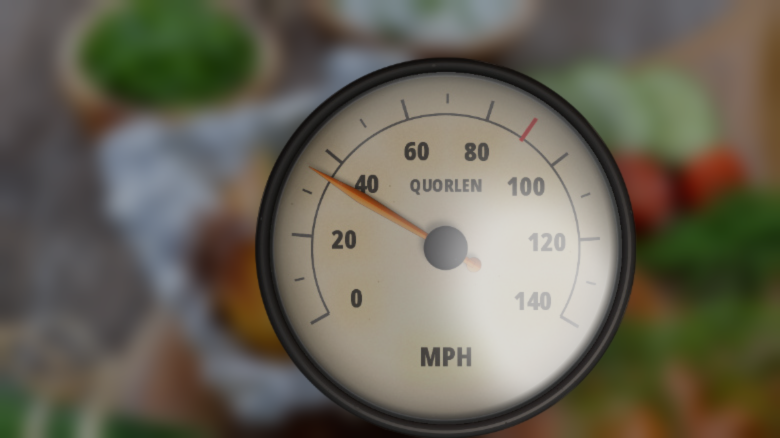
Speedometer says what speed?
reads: 35 mph
